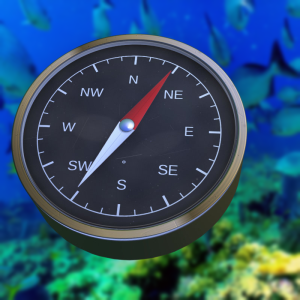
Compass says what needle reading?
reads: 30 °
